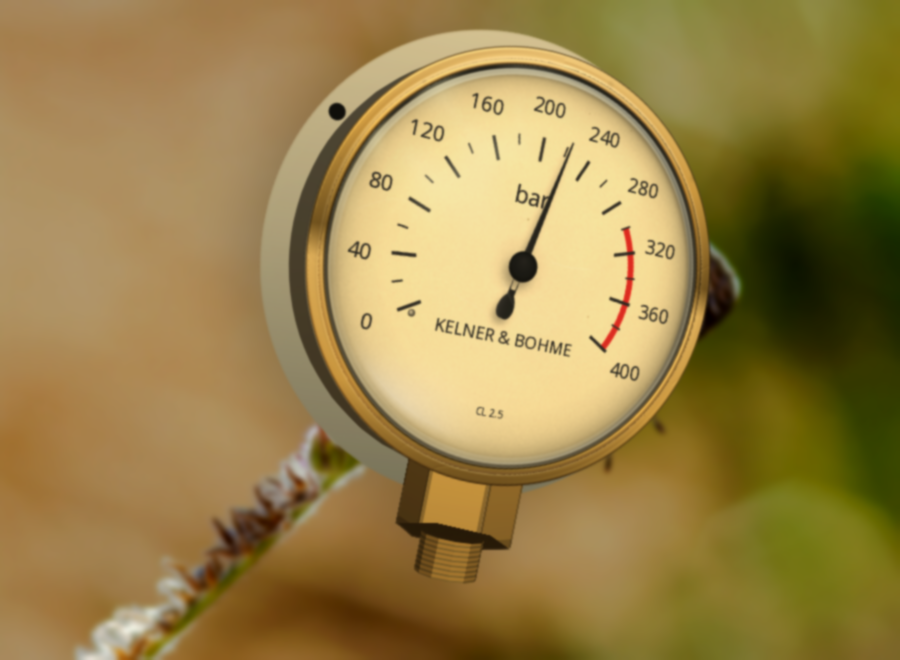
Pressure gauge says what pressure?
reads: 220 bar
